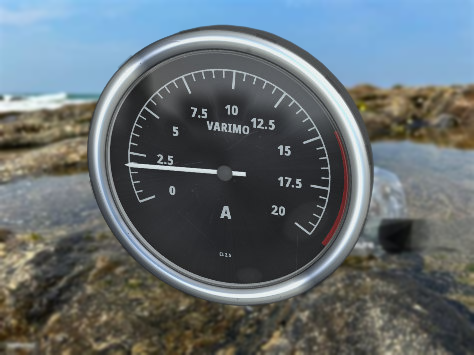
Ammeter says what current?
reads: 2 A
